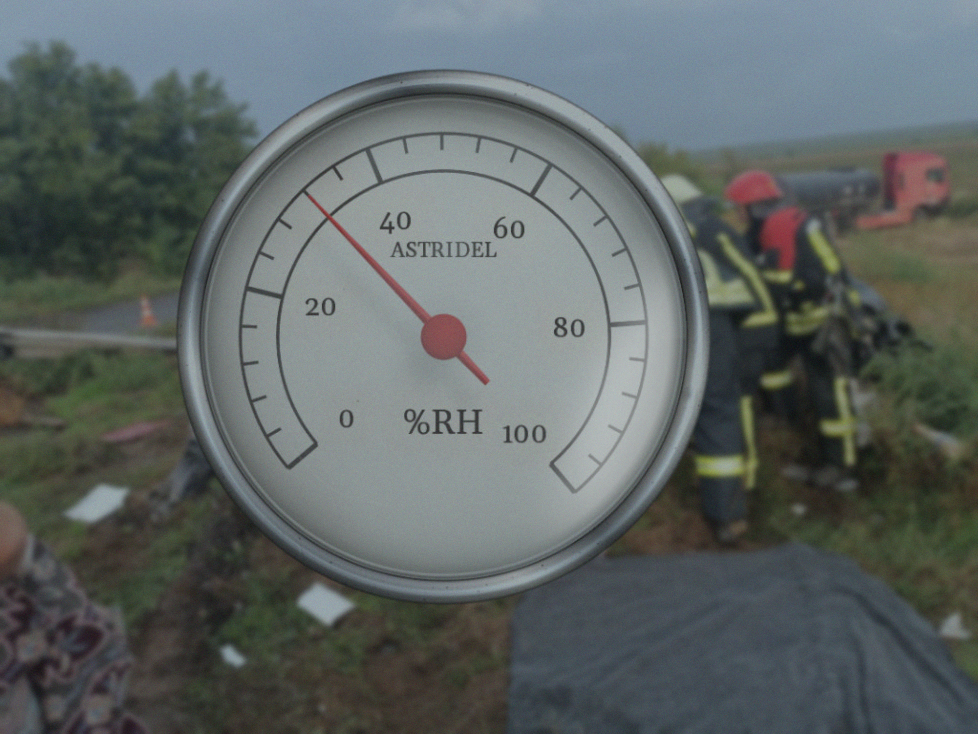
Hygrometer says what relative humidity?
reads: 32 %
